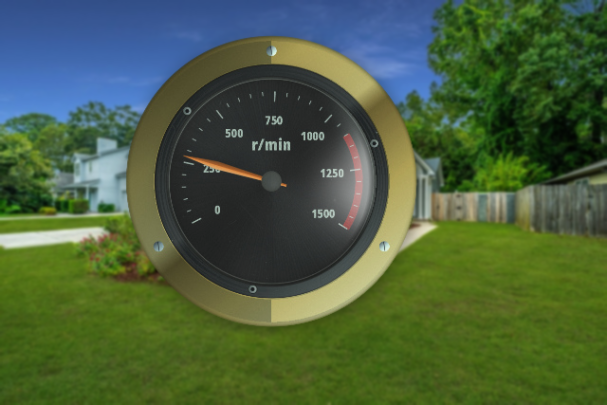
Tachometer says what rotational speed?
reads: 275 rpm
